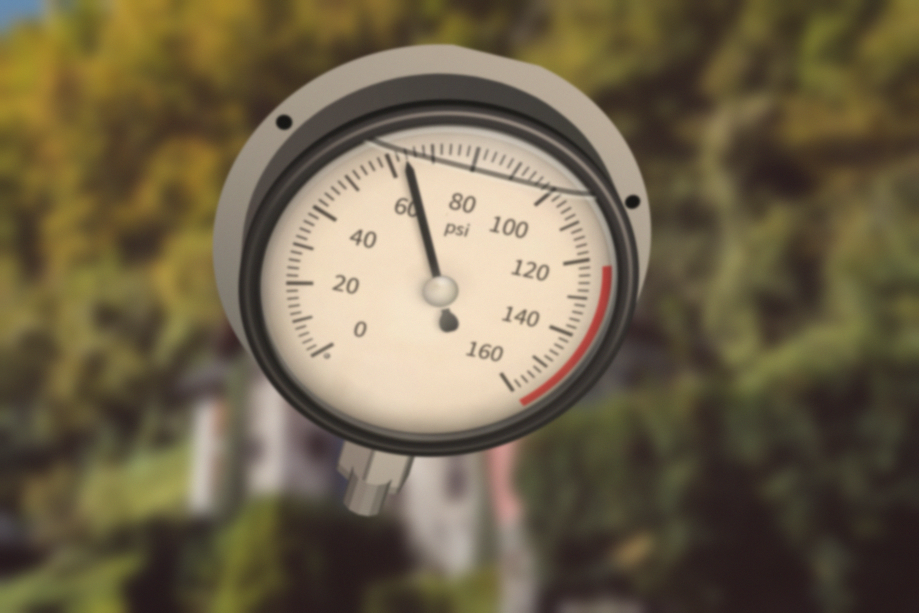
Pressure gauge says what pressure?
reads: 64 psi
